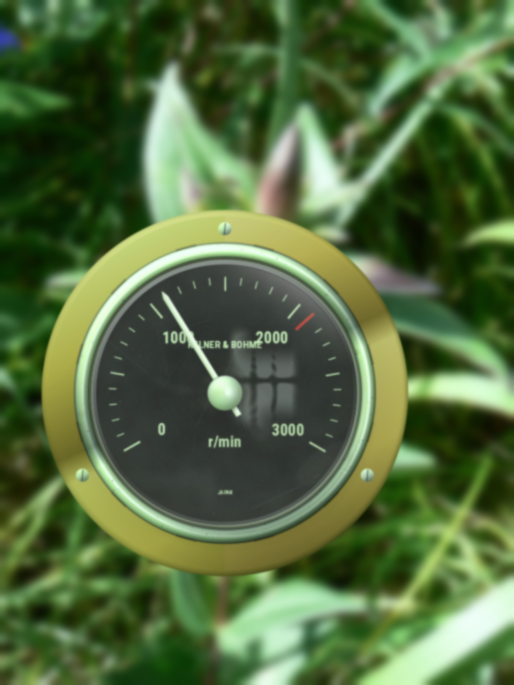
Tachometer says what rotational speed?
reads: 1100 rpm
